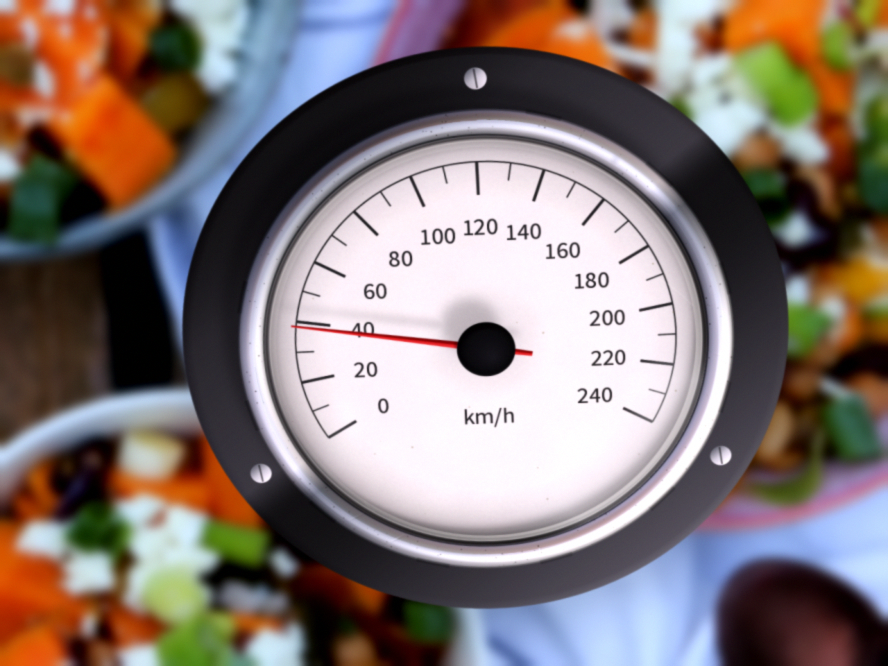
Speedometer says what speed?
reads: 40 km/h
